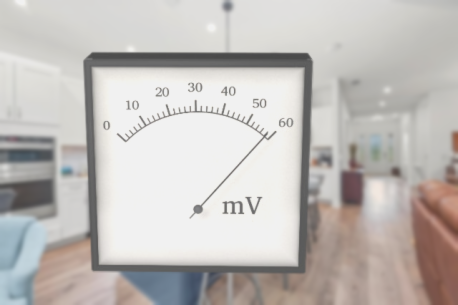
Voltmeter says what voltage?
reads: 58 mV
